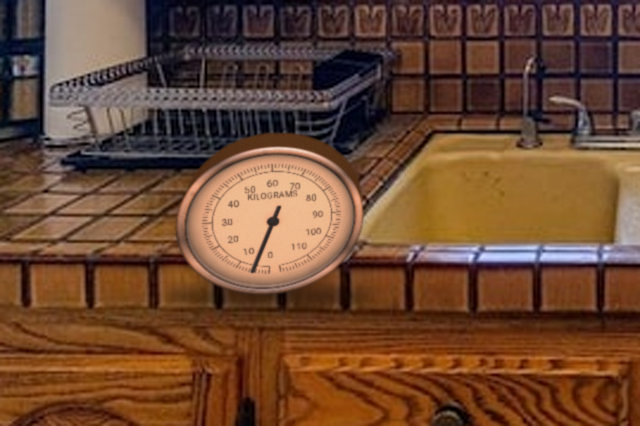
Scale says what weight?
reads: 5 kg
